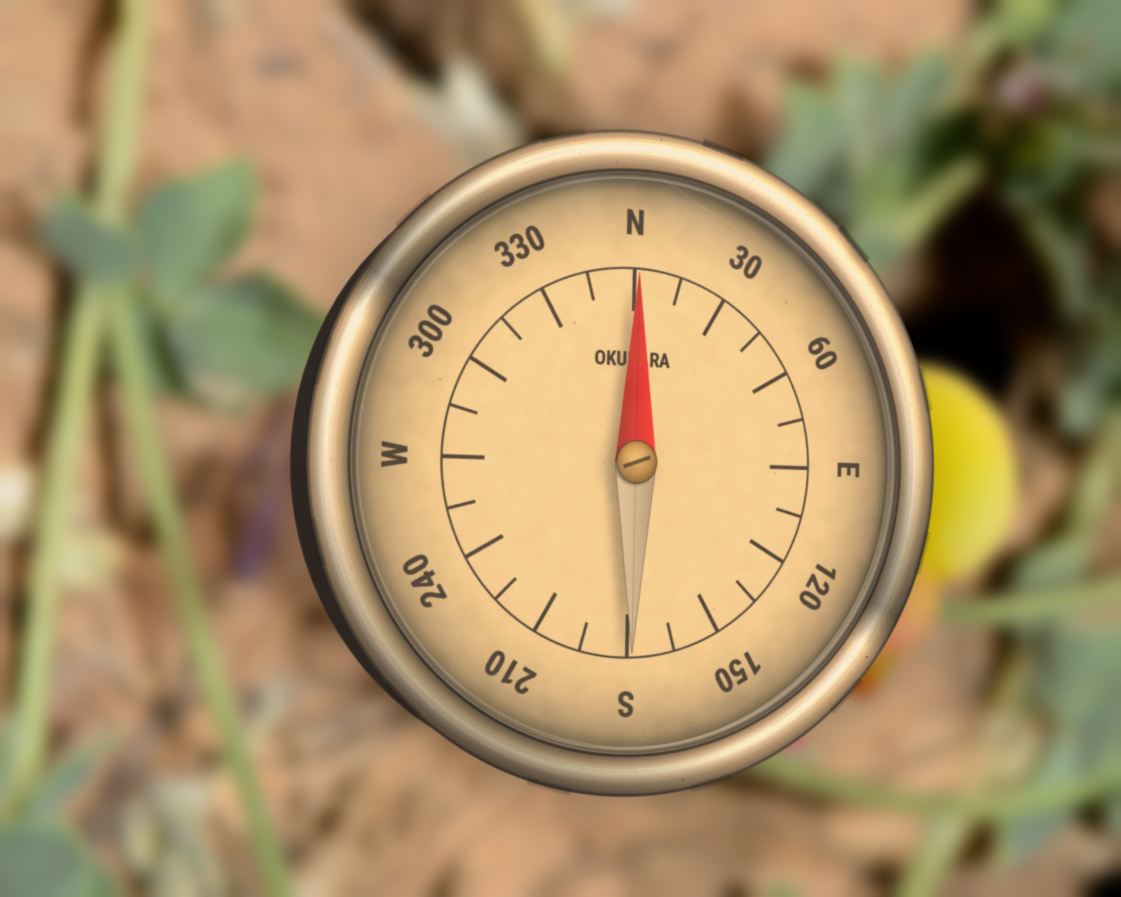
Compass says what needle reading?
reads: 0 °
